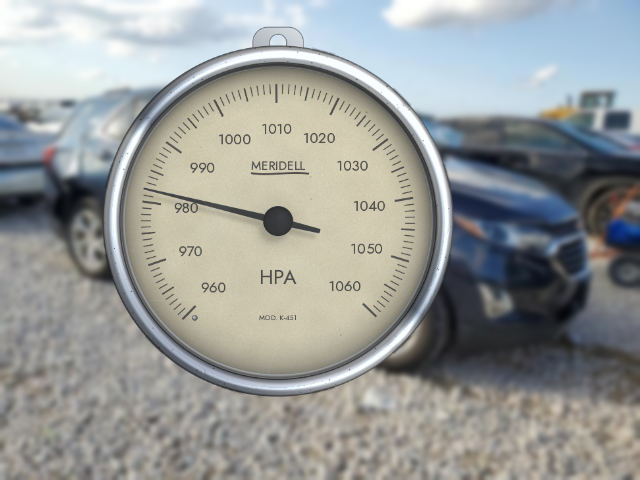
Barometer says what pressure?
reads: 982 hPa
